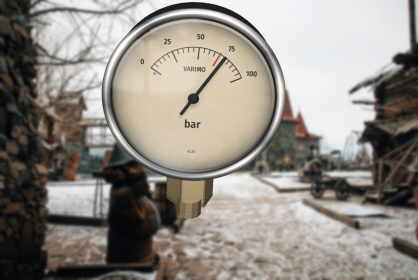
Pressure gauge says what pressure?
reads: 75 bar
